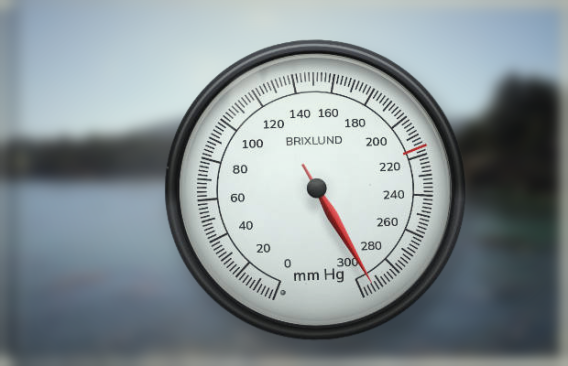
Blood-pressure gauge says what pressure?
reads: 294 mmHg
